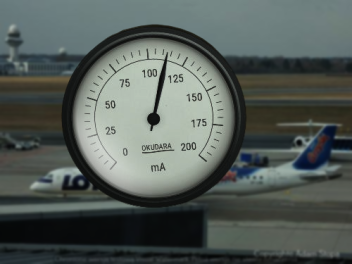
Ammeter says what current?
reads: 112.5 mA
